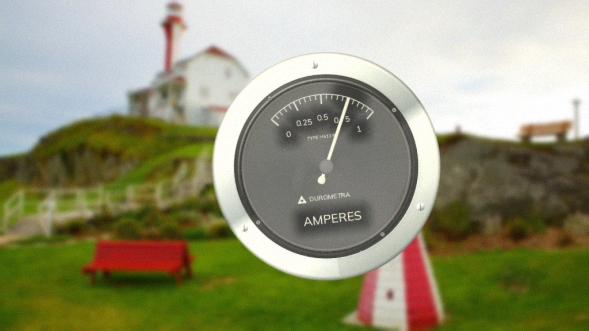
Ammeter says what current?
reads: 0.75 A
